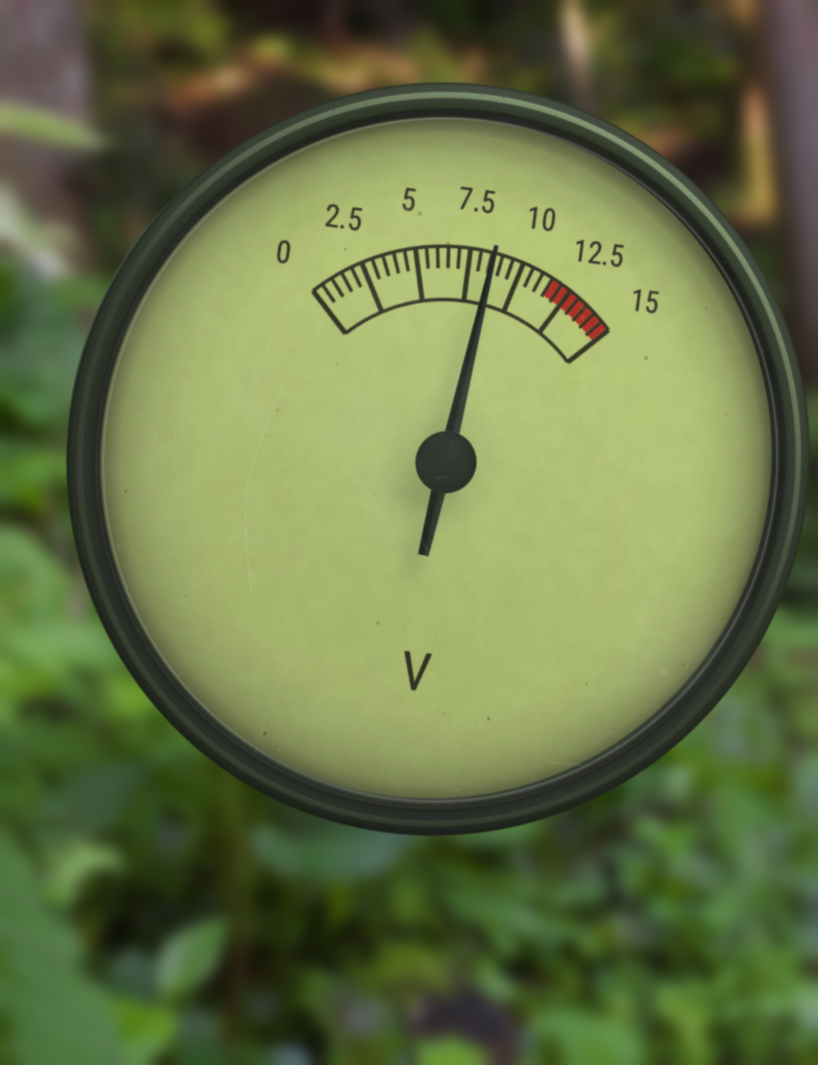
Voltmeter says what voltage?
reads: 8.5 V
